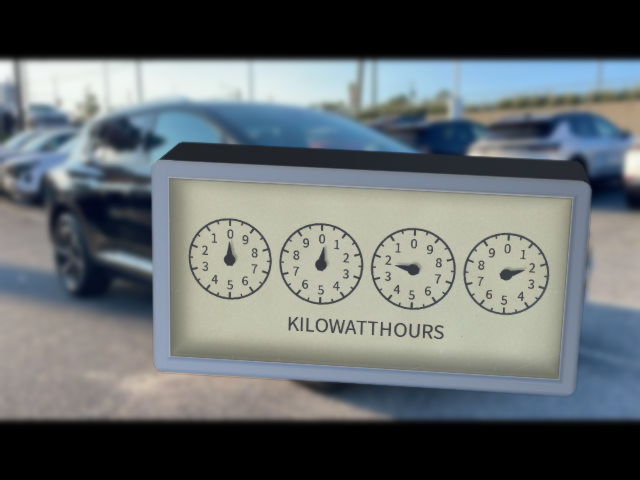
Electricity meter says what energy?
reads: 22 kWh
